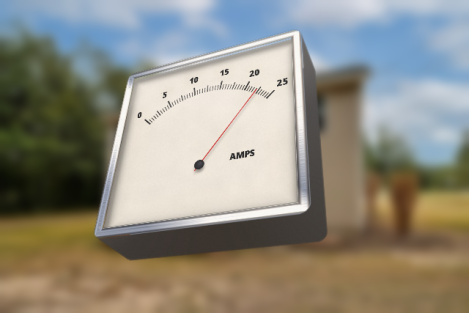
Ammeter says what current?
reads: 22.5 A
